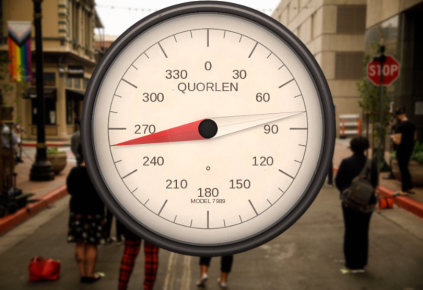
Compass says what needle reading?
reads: 260 °
